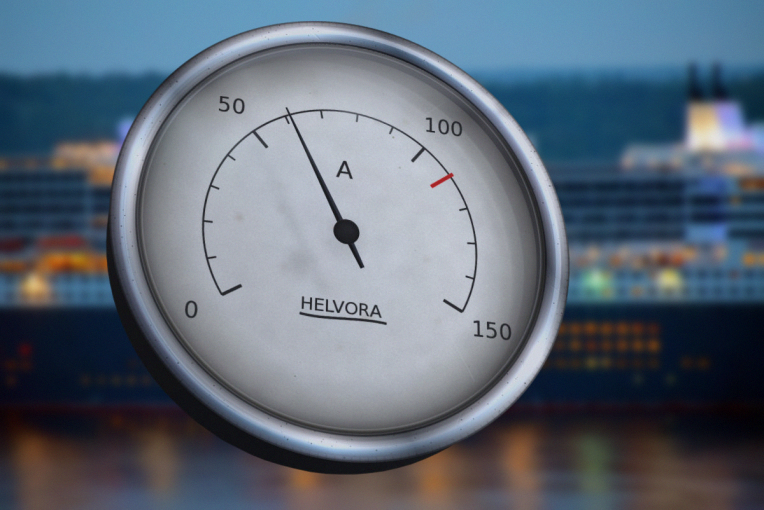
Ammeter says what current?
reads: 60 A
